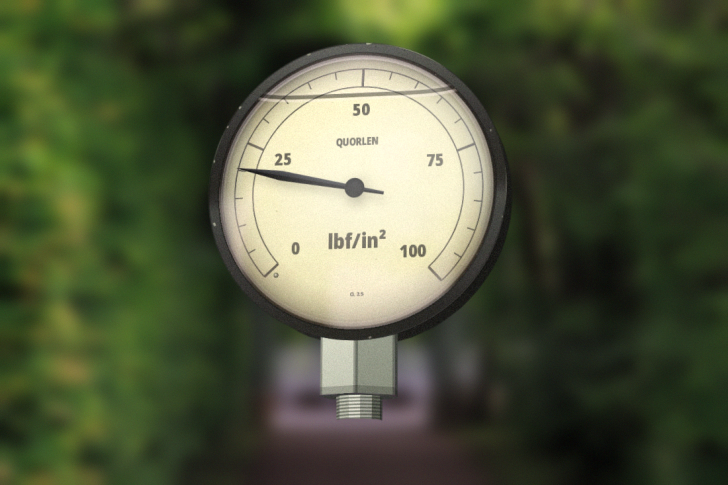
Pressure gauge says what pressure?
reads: 20 psi
